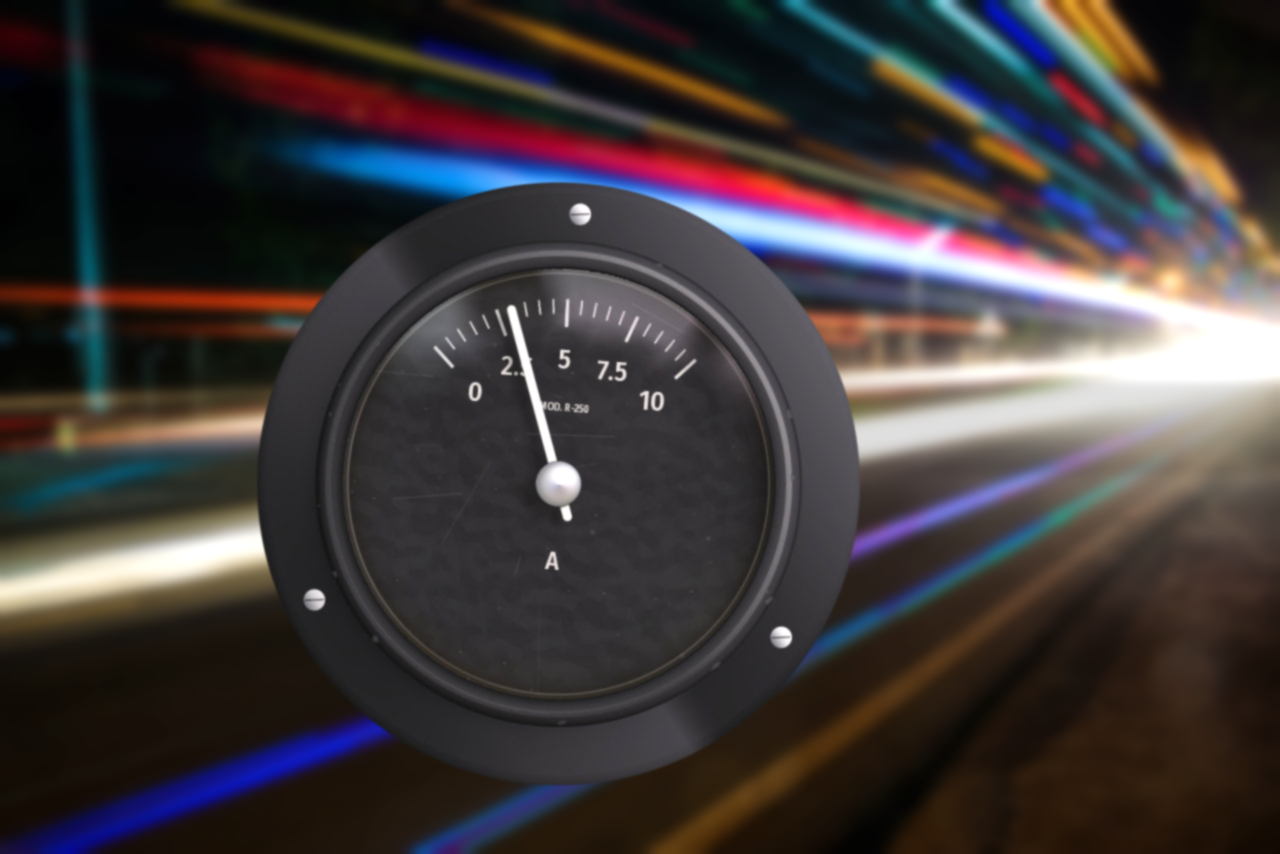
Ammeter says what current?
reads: 3 A
